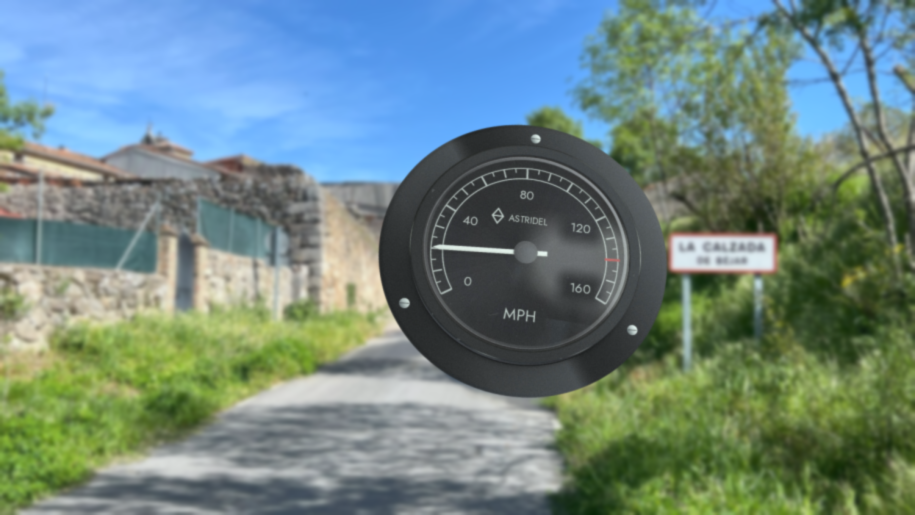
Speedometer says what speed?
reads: 20 mph
